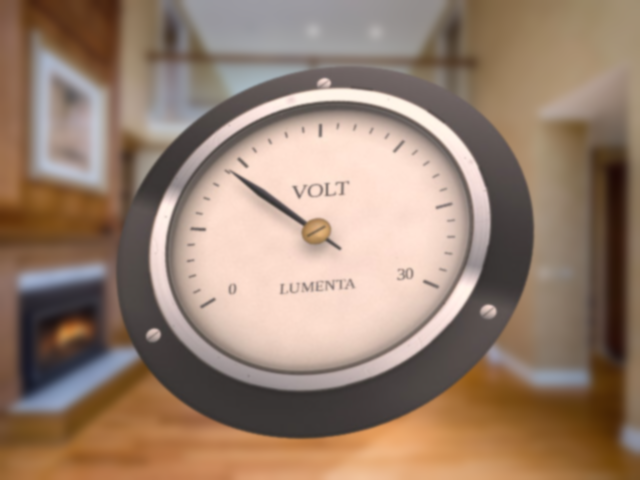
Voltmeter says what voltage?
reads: 9 V
